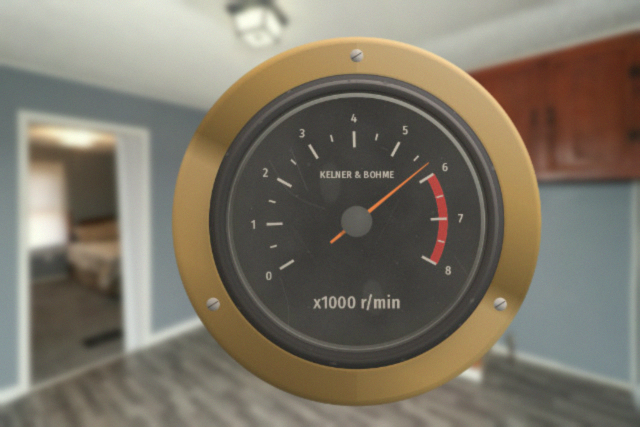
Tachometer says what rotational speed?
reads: 5750 rpm
